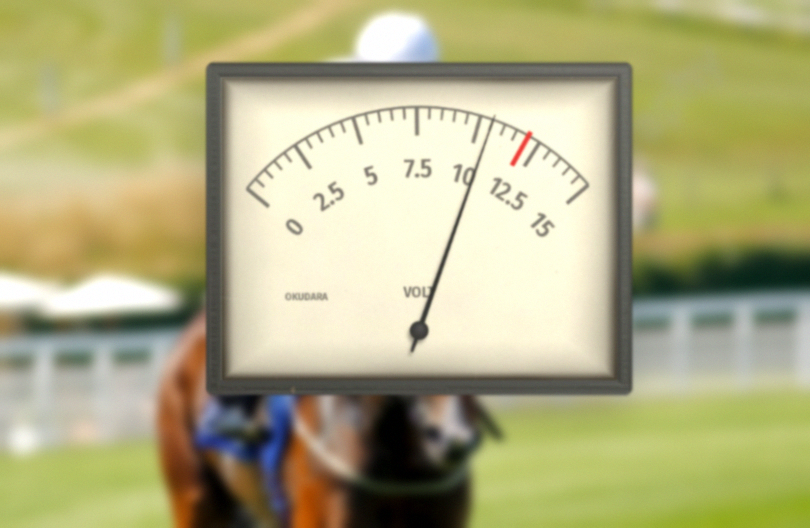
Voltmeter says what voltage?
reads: 10.5 V
